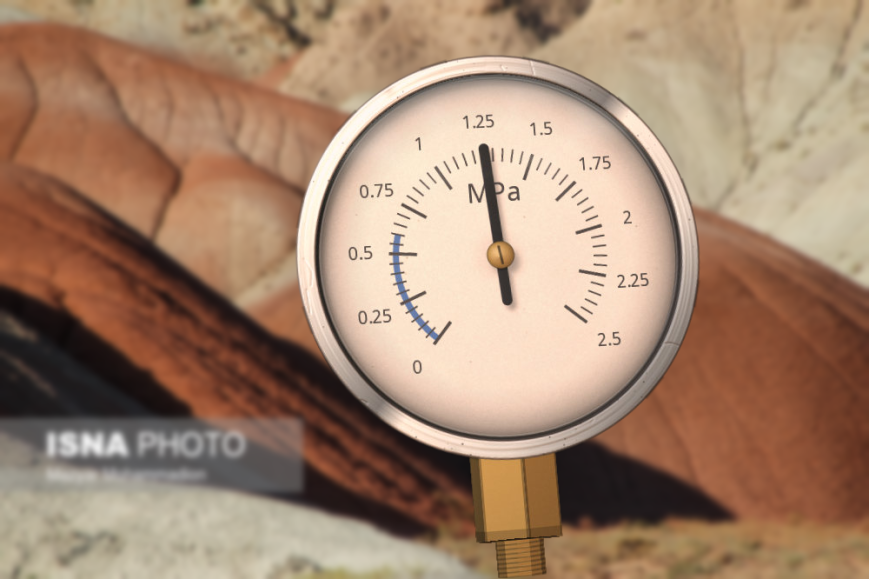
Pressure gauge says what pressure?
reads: 1.25 MPa
